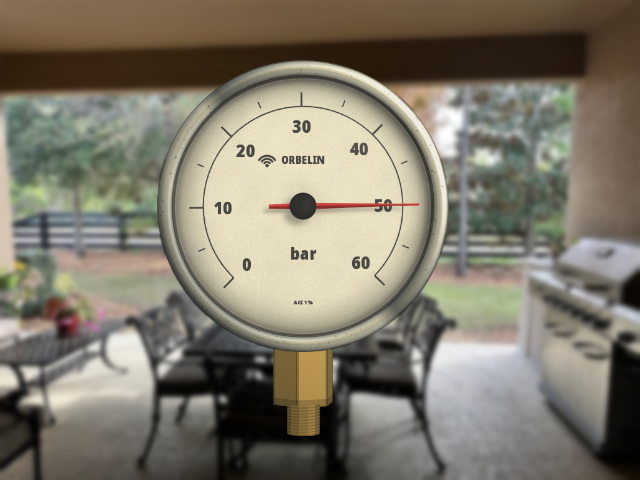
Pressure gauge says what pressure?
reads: 50 bar
